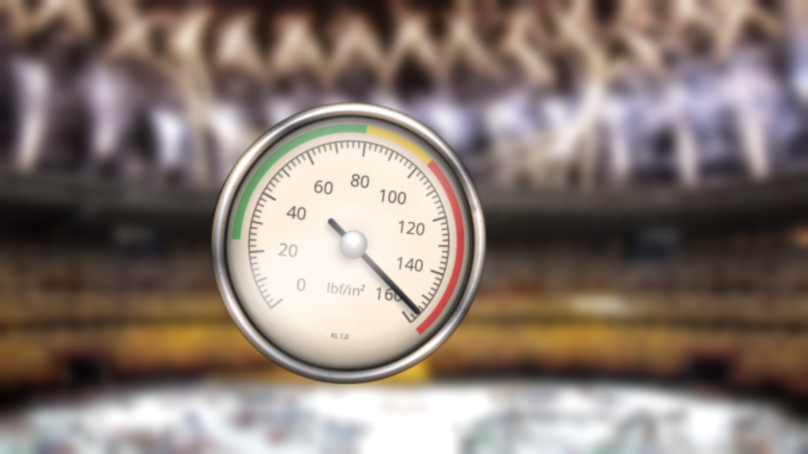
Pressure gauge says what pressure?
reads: 156 psi
